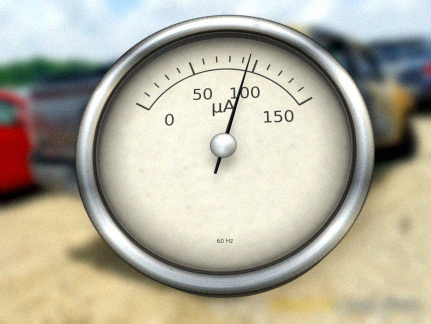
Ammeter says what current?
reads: 95 µA
